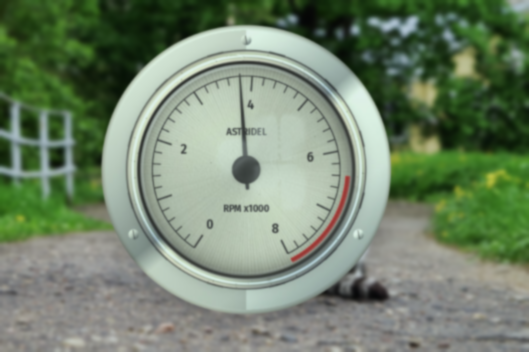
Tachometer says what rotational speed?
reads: 3800 rpm
